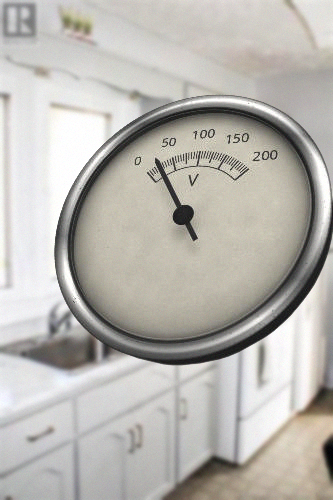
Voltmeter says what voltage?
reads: 25 V
